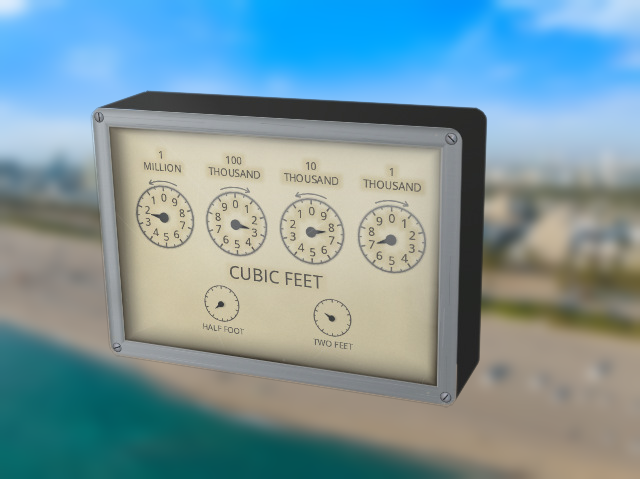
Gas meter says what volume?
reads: 227700 ft³
